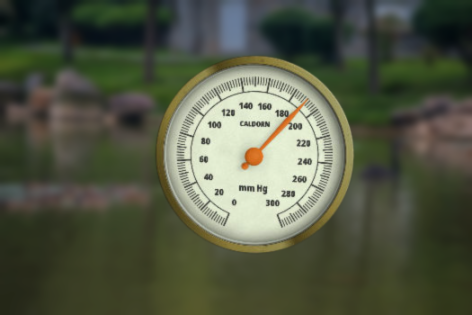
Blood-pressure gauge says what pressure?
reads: 190 mmHg
